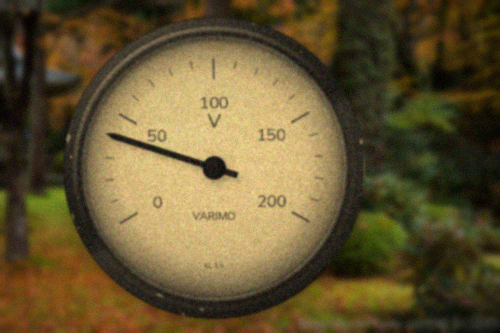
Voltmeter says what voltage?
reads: 40 V
